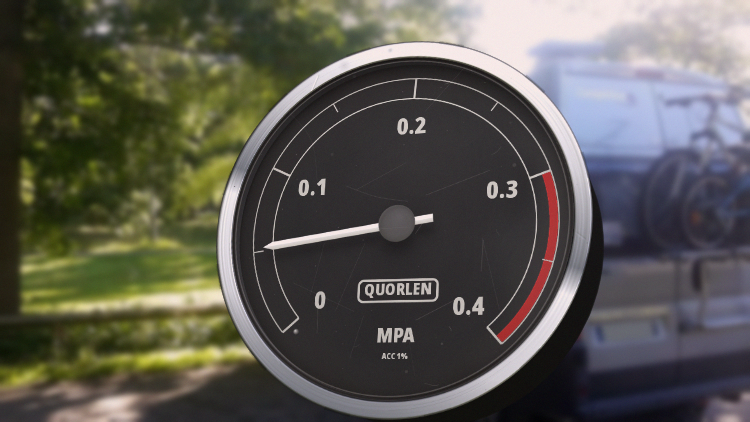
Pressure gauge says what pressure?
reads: 0.05 MPa
